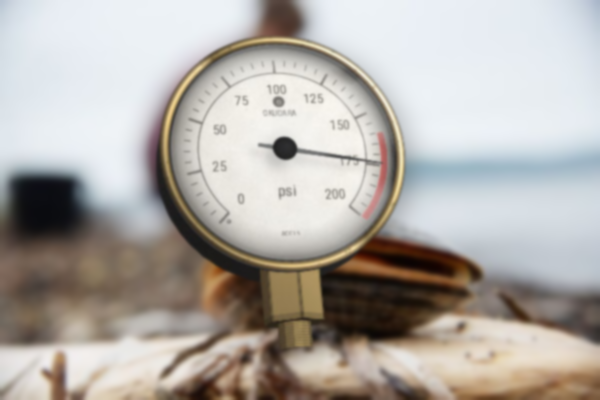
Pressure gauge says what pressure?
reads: 175 psi
